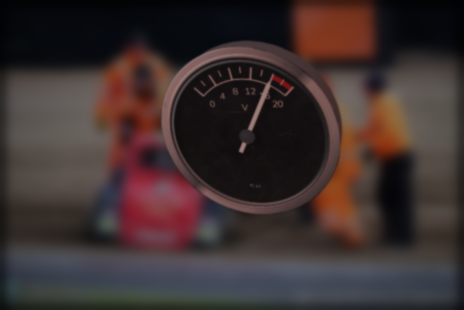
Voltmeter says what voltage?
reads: 16 V
